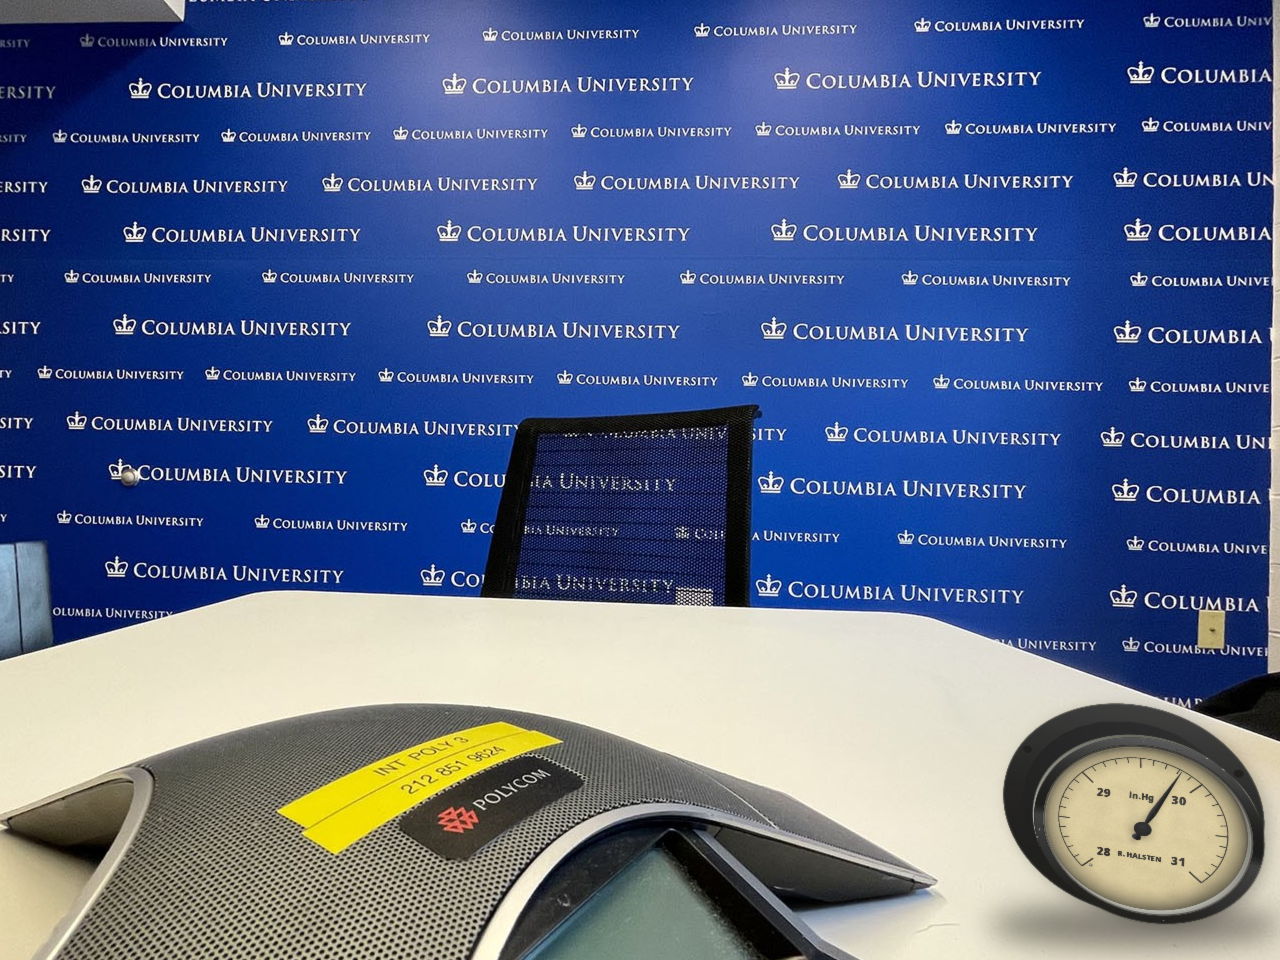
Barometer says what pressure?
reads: 29.8 inHg
